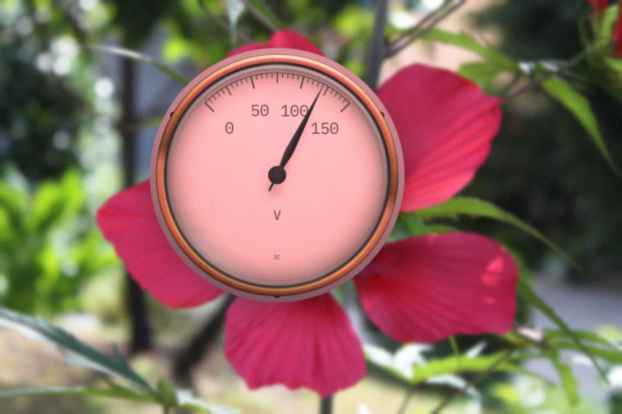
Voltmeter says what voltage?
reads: 120 V
